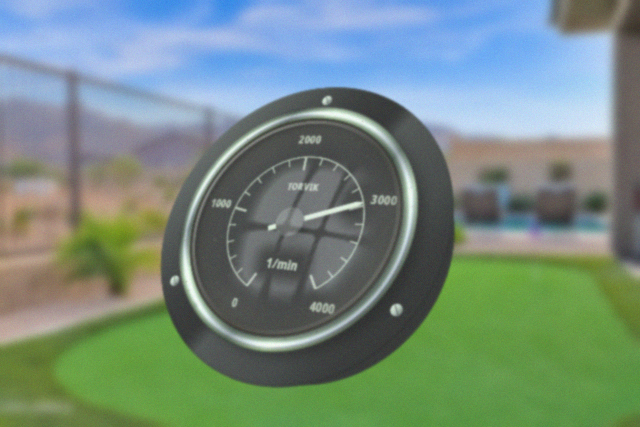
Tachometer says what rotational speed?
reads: 3000 rpm
